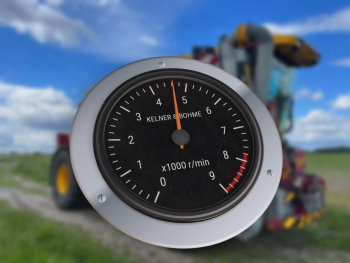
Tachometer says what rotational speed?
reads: 4600 rpm
